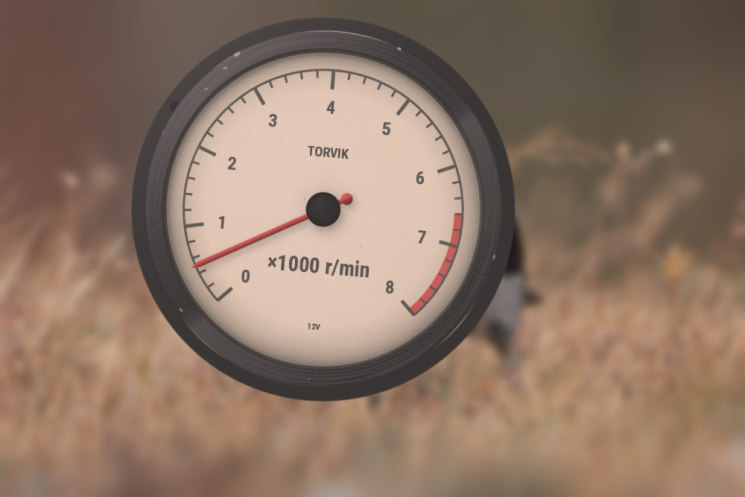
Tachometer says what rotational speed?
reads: 500 rpm
